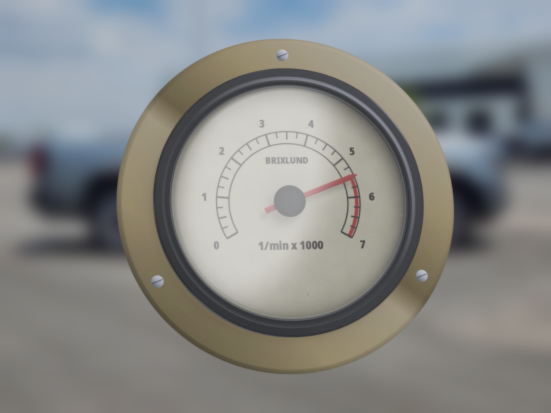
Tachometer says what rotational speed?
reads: 5500 rpm
